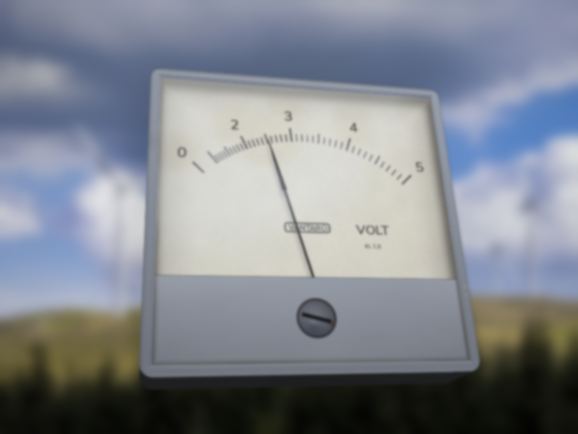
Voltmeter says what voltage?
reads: 2.5 V
